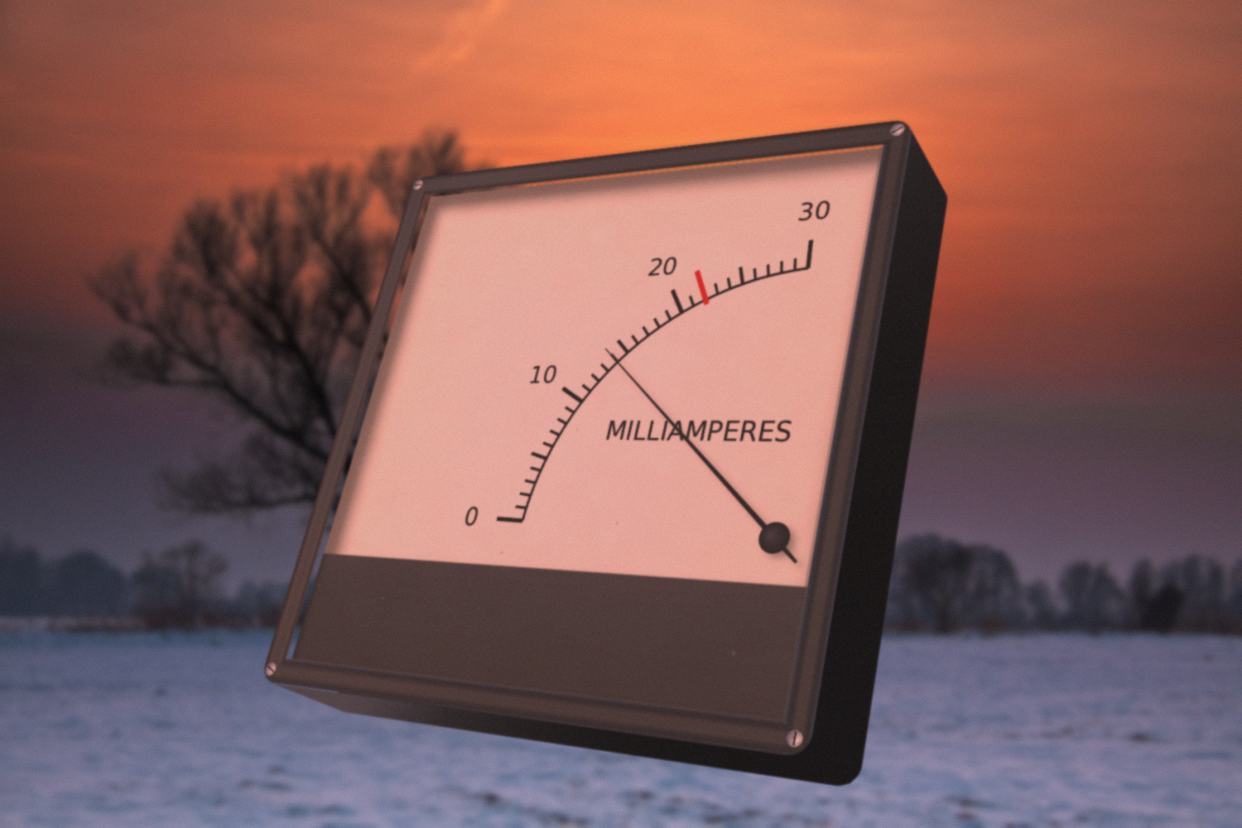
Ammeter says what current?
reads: 14 mA
